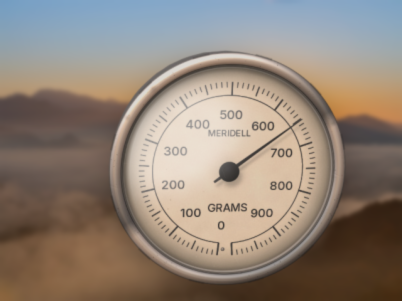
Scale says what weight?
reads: 650 g
